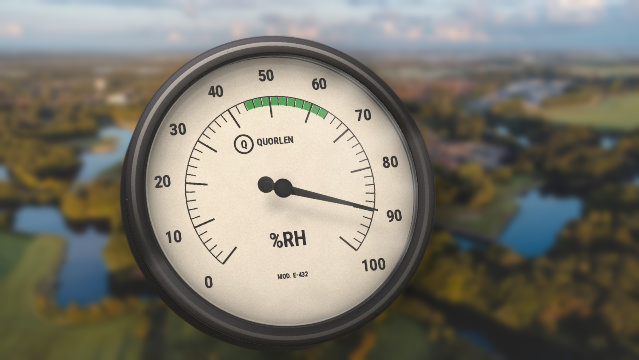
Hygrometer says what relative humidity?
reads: 90 %
